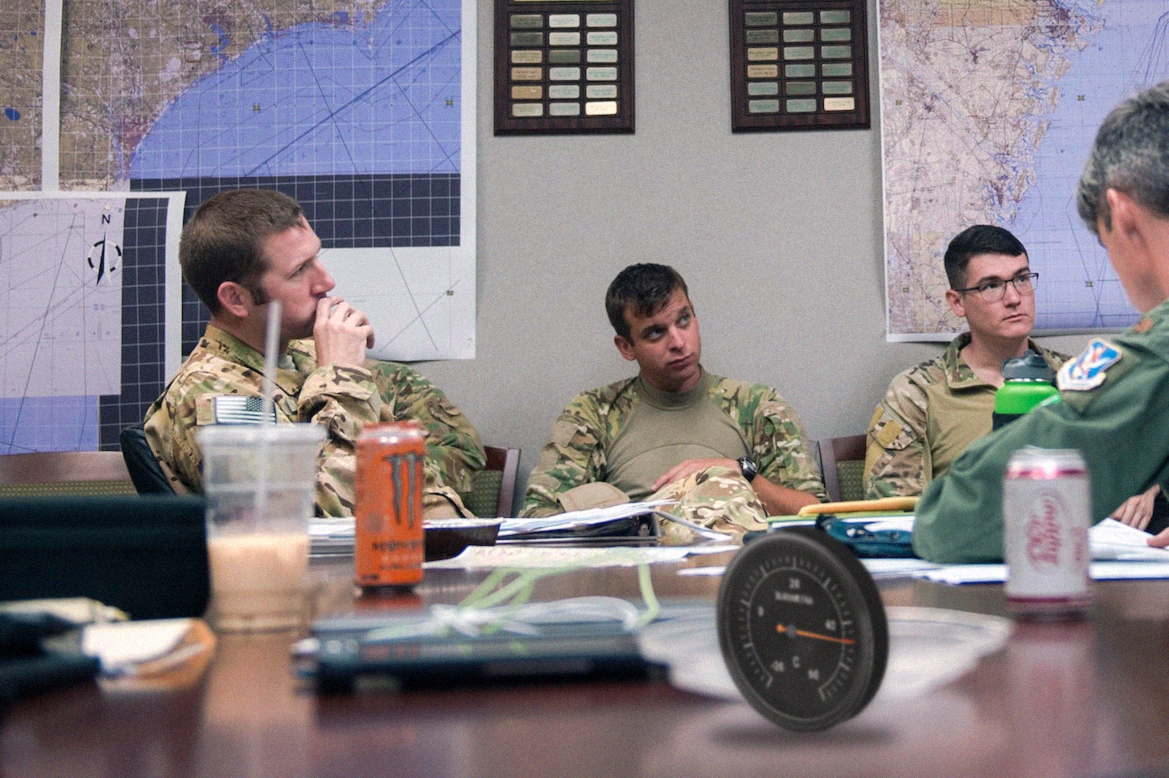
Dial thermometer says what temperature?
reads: 44 °C
